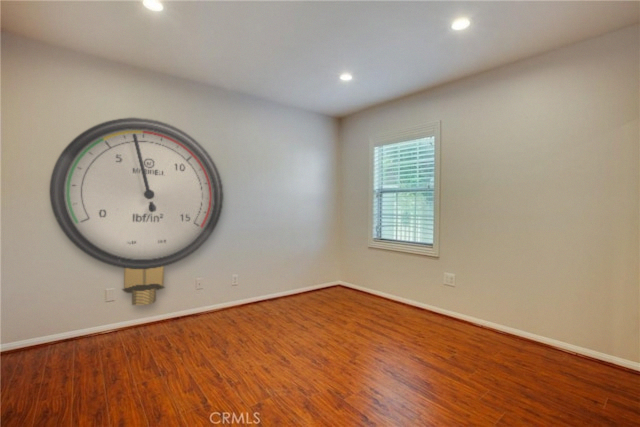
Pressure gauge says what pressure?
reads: 6.5 psi
